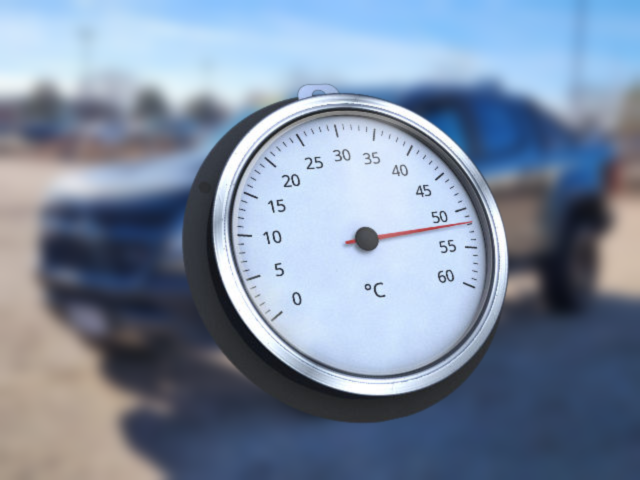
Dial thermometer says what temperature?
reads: 52 °C
